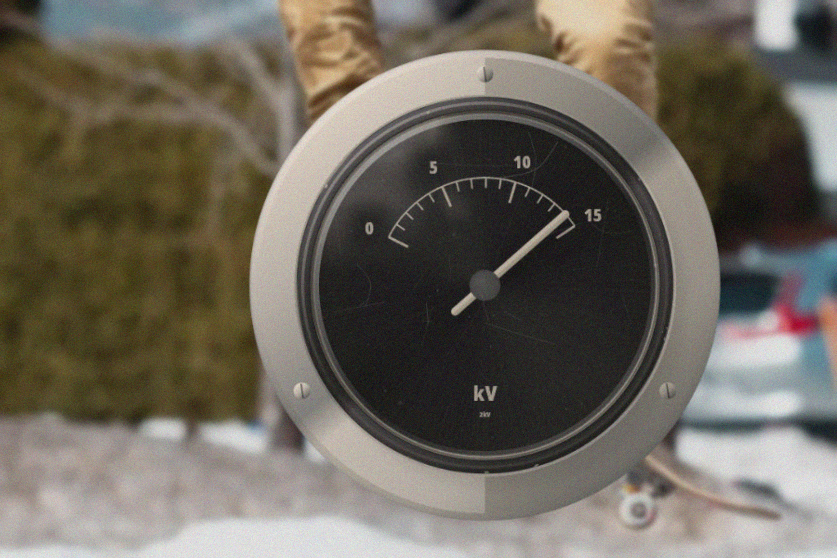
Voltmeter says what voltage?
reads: 14 kV
